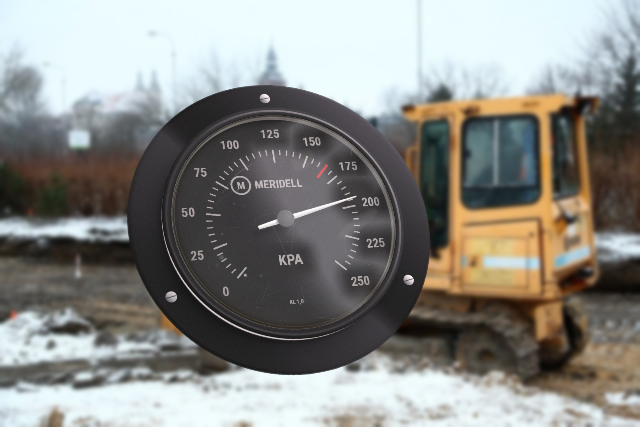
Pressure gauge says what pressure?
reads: 195 kPa
